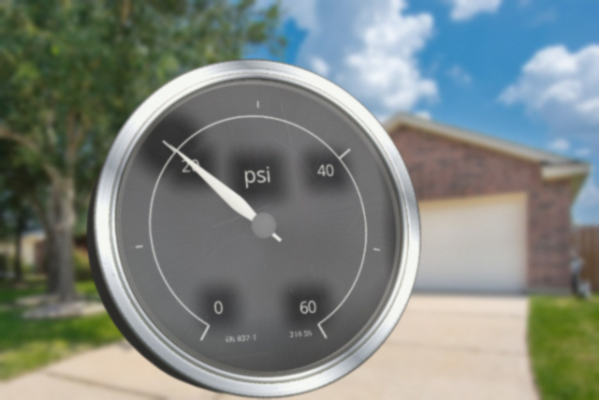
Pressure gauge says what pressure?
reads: 20 psi
